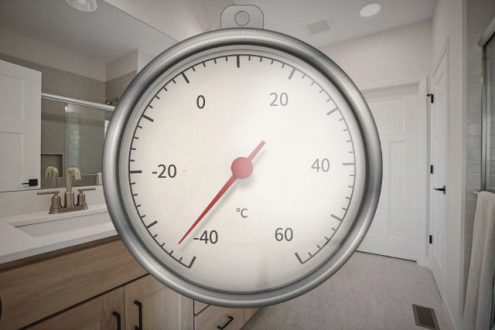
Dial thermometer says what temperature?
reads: -36 °C
